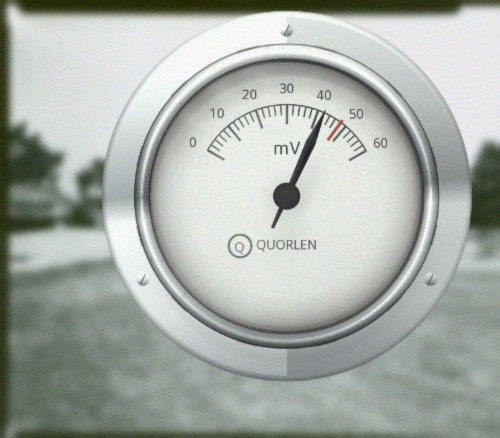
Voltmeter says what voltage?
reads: 42 mV
